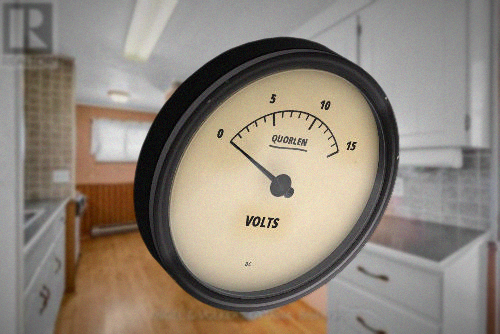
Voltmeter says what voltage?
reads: 0 V
